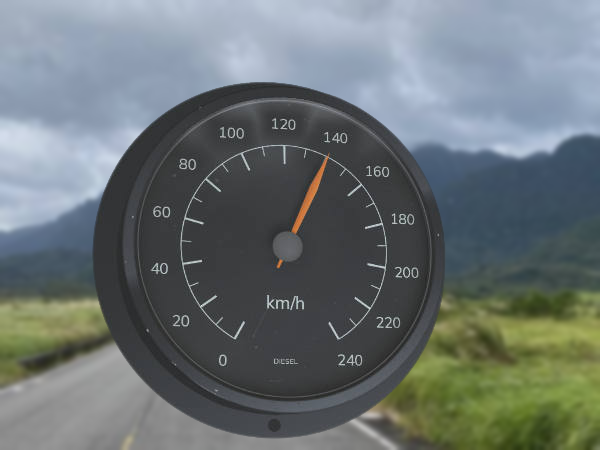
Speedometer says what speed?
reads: 140 km/h
